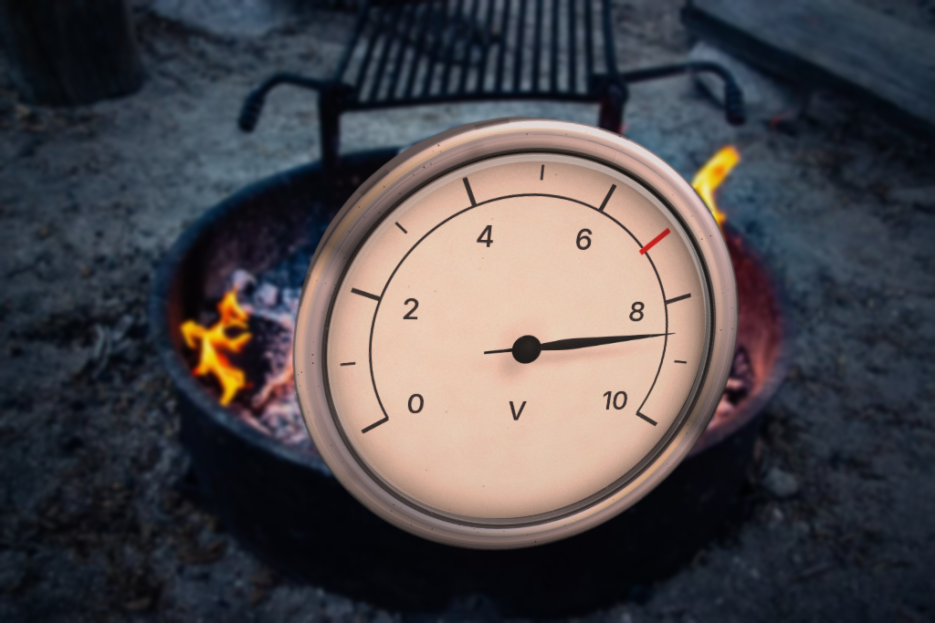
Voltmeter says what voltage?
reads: 8.5 V
